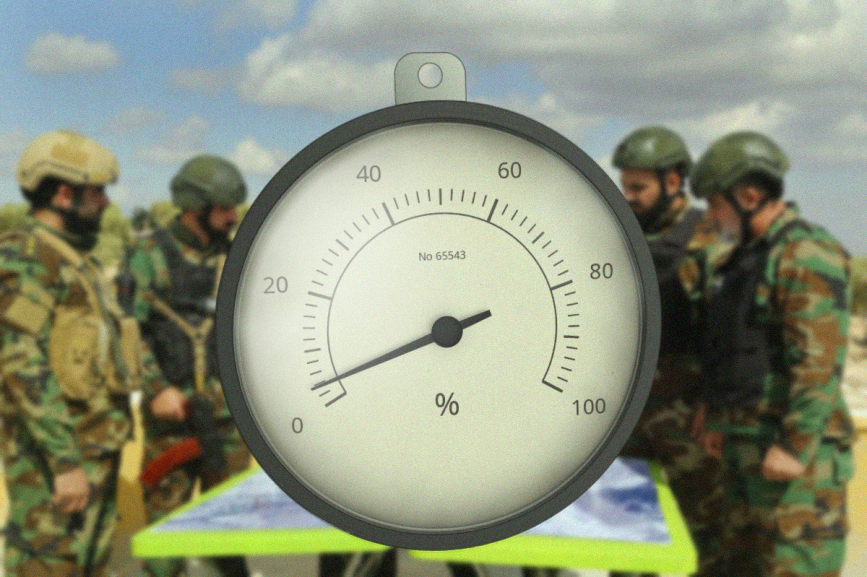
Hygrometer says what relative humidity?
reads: 4 %
